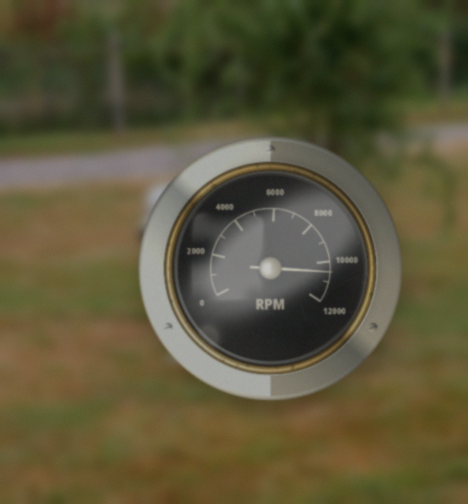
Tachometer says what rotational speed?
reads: 10500 rpm
